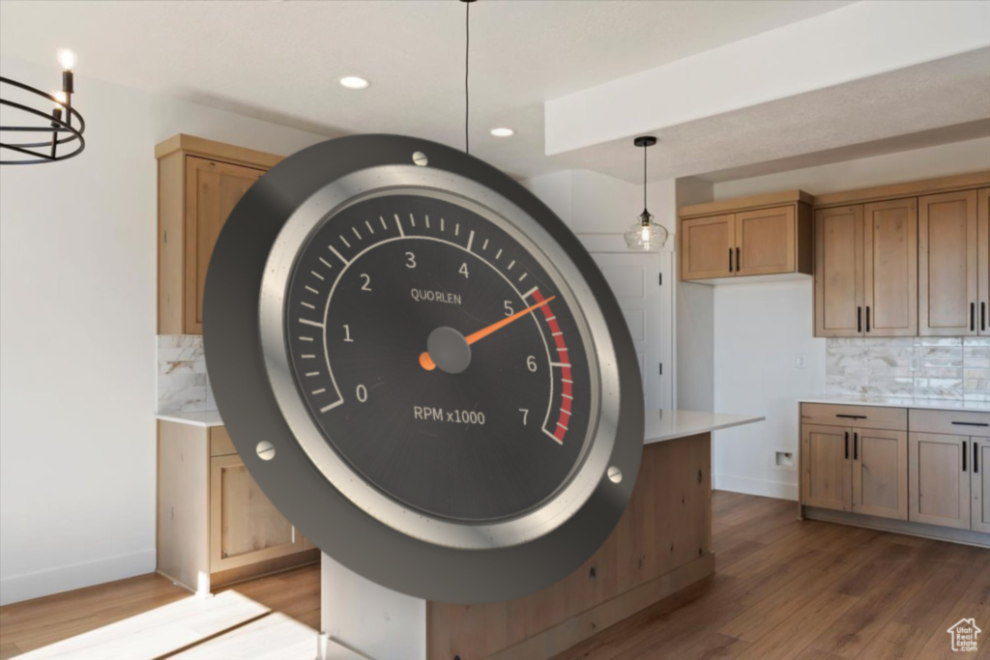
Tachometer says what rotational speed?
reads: 5200 rpm
